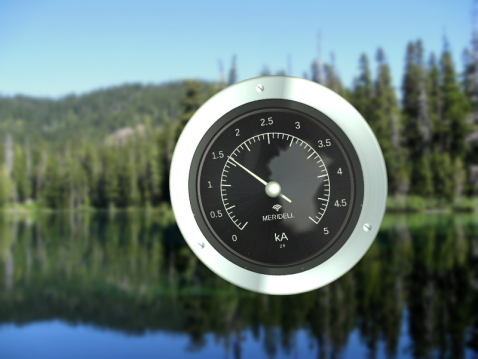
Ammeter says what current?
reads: 1.6 kA
